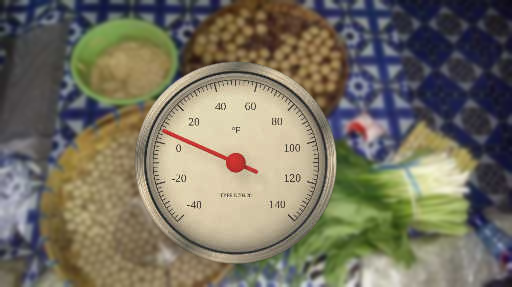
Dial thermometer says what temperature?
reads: 6 °F
